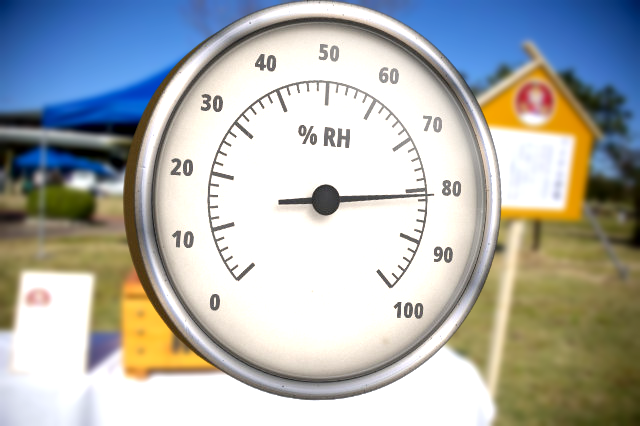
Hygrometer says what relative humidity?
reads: 81 %
